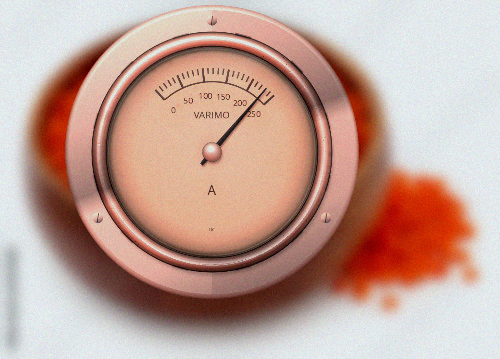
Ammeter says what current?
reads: 230 A
